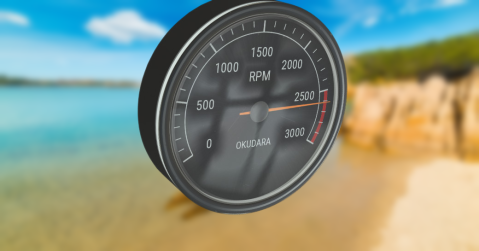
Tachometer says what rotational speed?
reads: 2600 rpm
